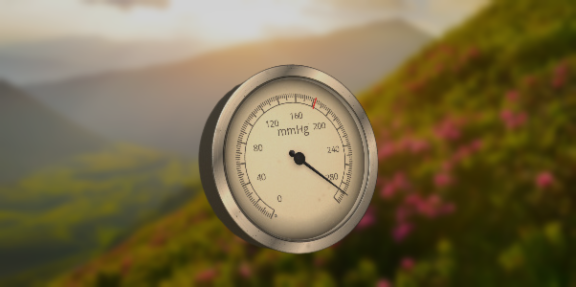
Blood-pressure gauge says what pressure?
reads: 290 mmHg
